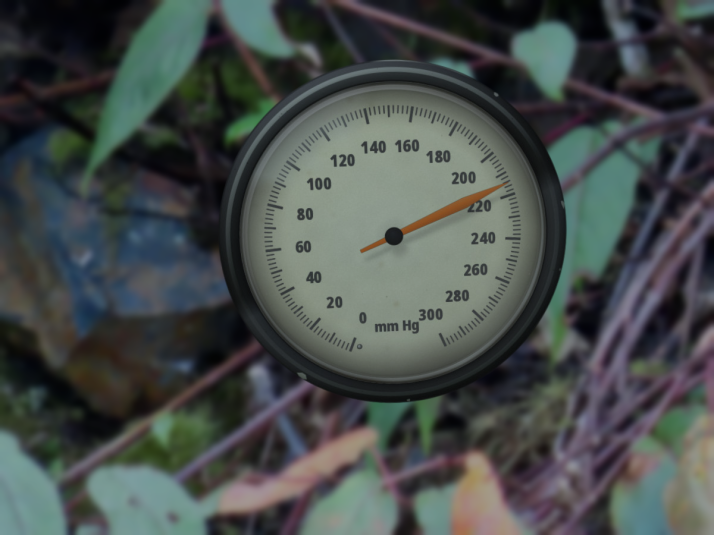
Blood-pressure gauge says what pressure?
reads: 214 mmHg
